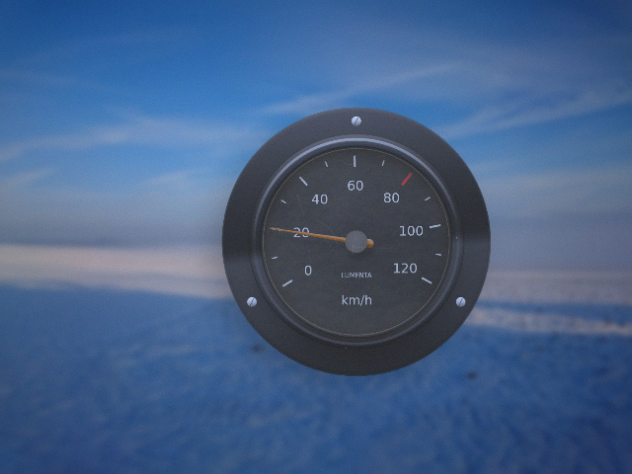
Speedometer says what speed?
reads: 20 km/h
